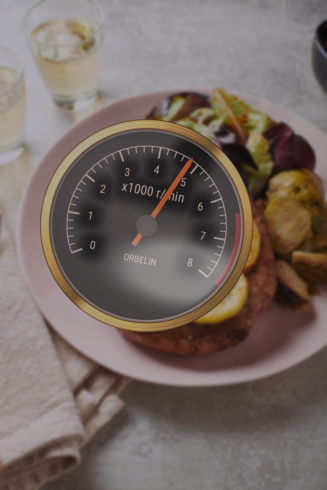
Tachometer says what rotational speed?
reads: 4800 rpm
